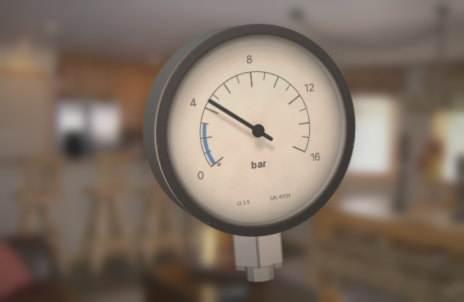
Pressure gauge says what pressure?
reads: 4.5 bar
